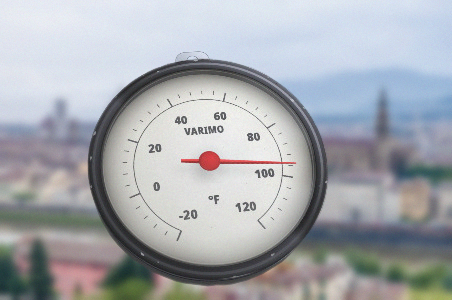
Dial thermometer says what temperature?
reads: 96 °F
